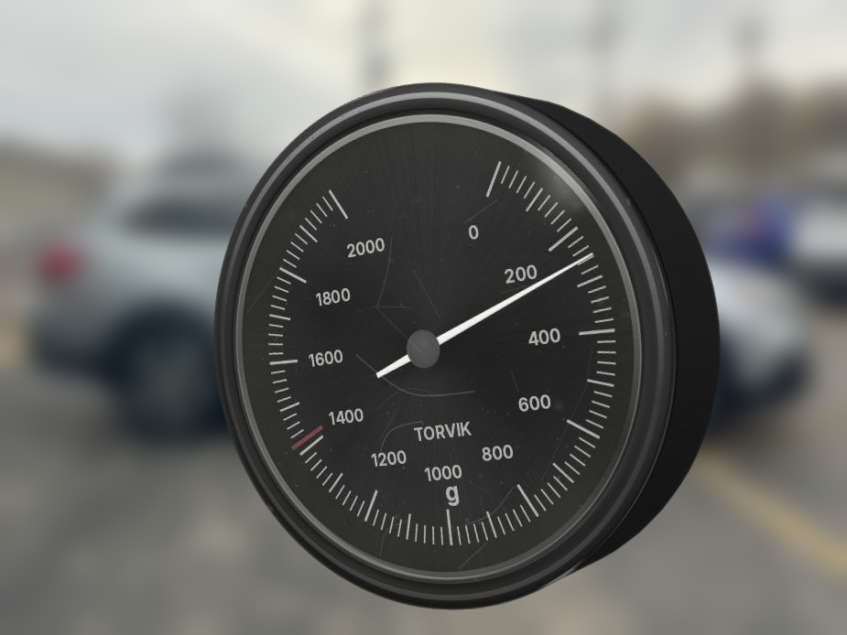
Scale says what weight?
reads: 260 g
